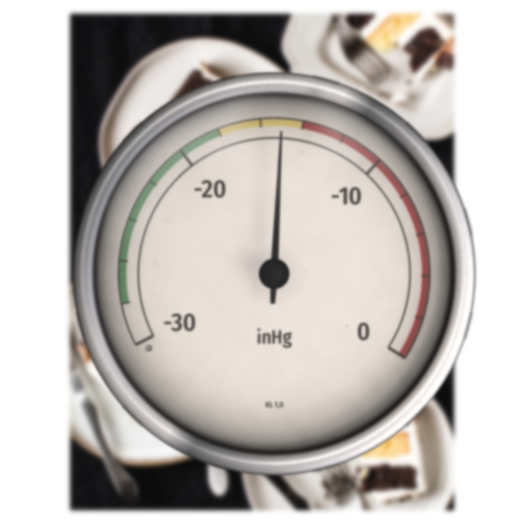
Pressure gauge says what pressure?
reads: -15 inHg
